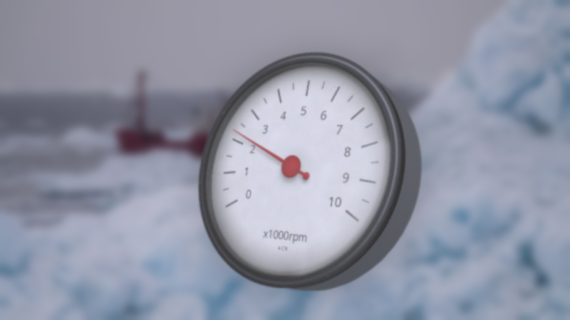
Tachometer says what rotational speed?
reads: 2250 rpm
